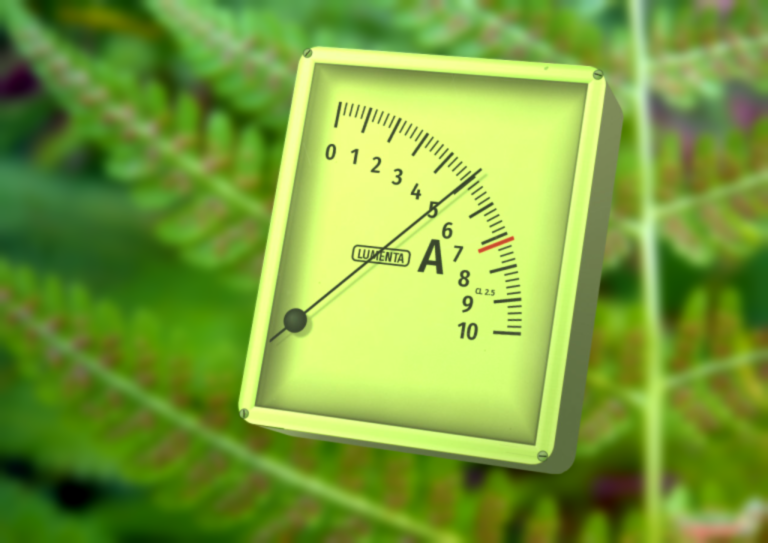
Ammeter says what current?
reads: 5 A
